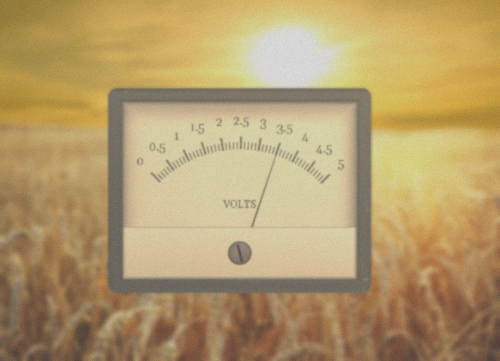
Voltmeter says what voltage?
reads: 3.5 V
